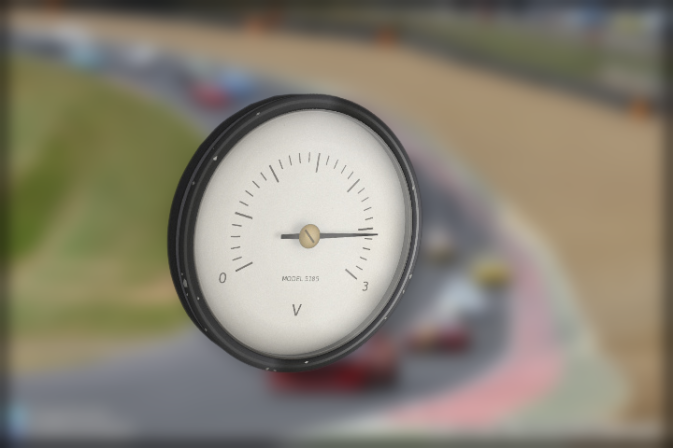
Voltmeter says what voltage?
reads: 2.55 V
